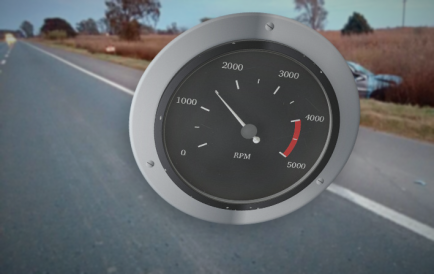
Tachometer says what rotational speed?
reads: 1500 rpm
